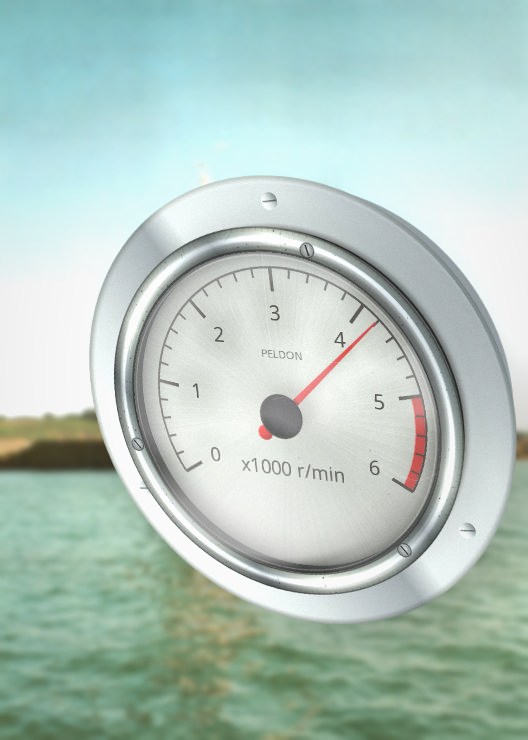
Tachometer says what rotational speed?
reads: 4200 rpm
